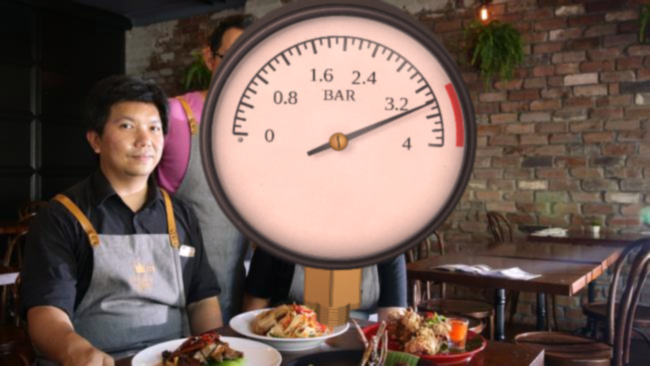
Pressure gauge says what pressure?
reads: 3.4 bar
